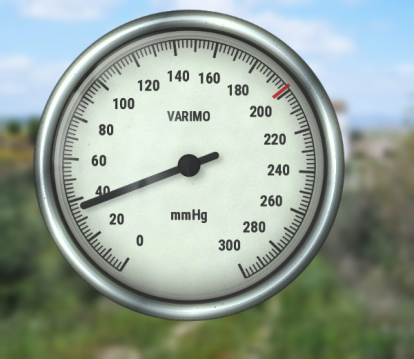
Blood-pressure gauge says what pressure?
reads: 36 mmHg
